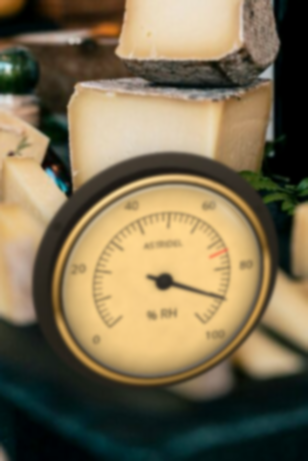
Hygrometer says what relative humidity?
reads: 90 %
